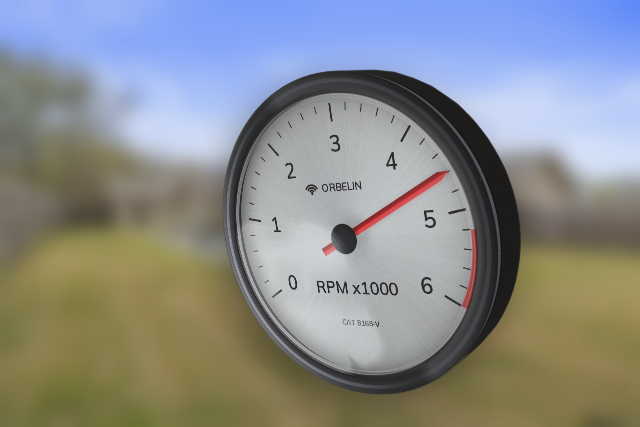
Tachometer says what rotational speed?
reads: 4600 rpm
